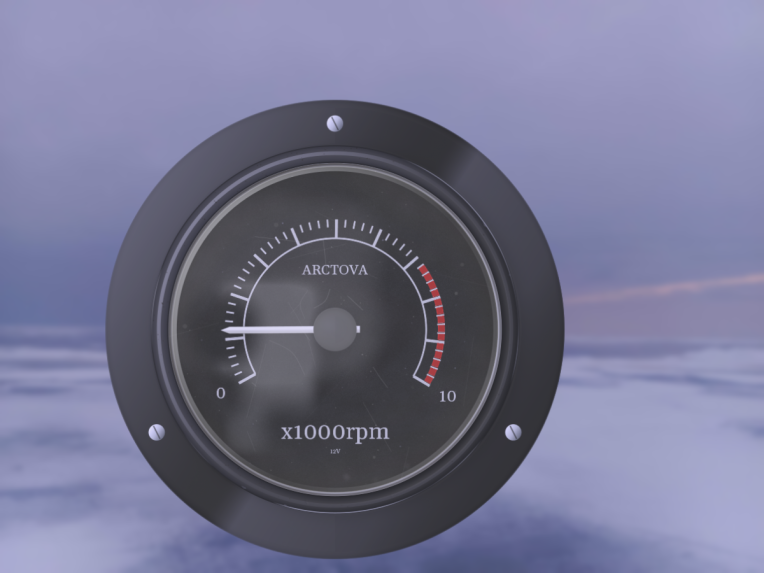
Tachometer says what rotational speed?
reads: 1200 rpm
